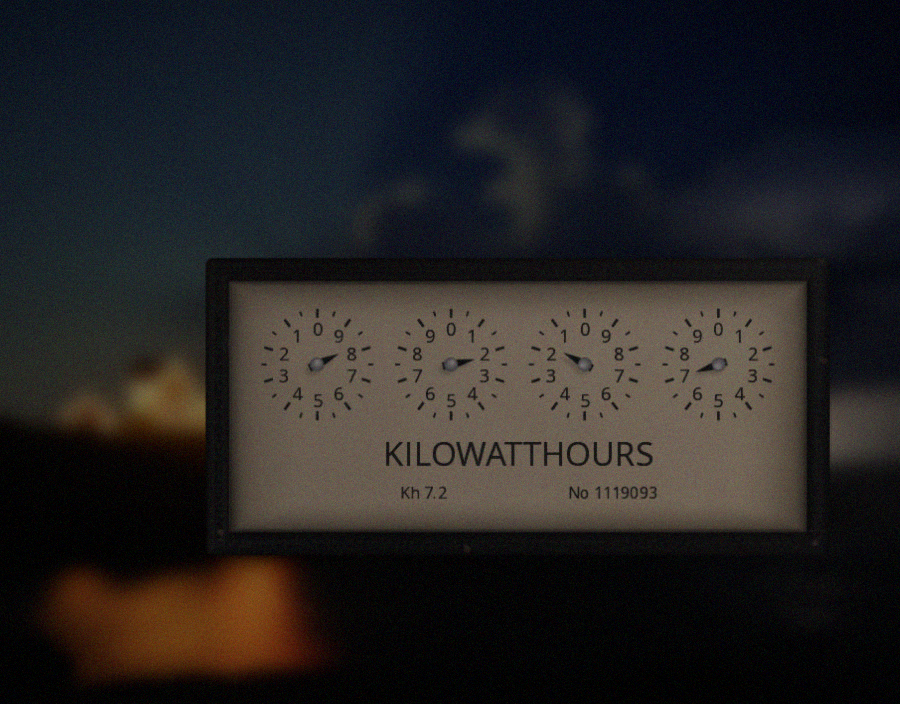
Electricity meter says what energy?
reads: 8217 kWh
